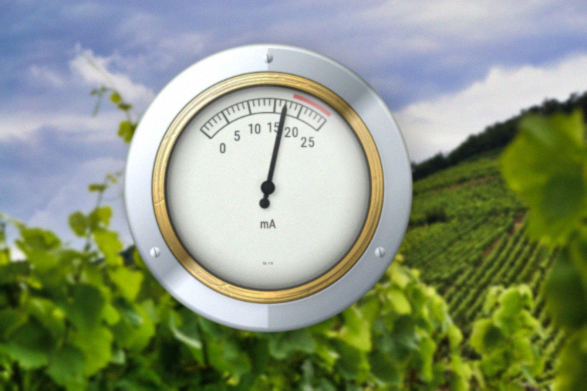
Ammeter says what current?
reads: 17 mA
